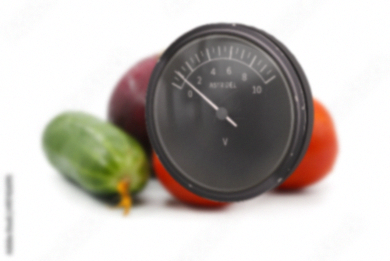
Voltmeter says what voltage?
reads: 1 V
